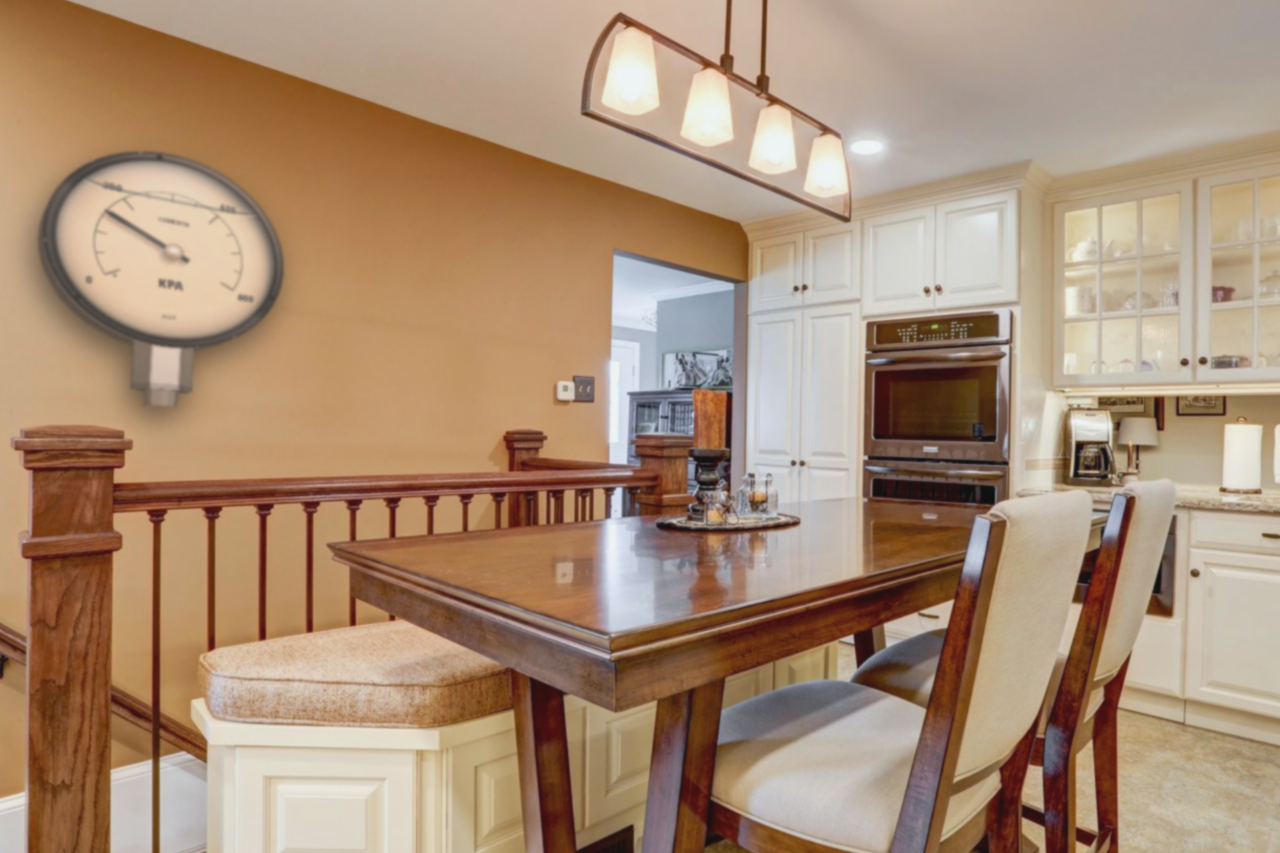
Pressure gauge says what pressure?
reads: 150 kPa
